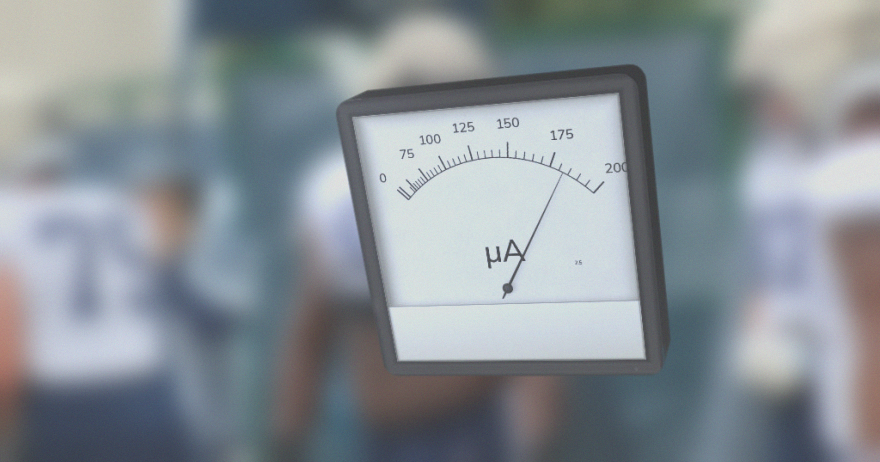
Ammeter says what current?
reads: 182.5 µA
